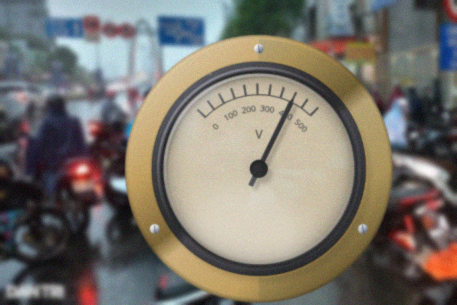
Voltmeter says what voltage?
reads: 400 V
